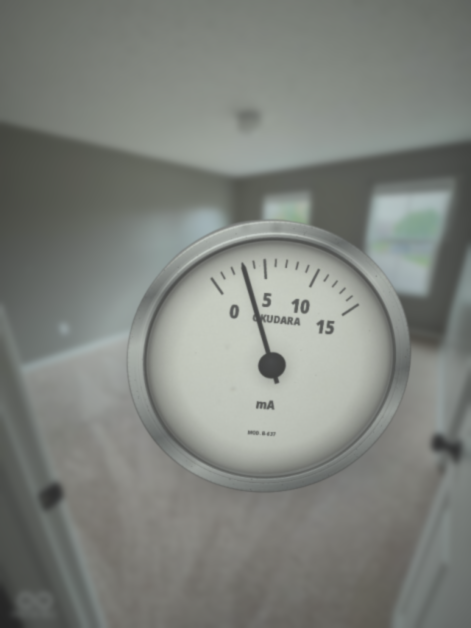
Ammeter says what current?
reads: 3 mA
